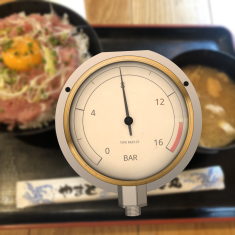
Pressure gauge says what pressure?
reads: 8 bar
